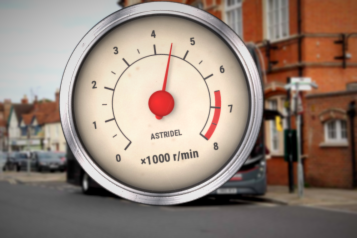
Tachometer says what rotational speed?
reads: 4500 rpm
